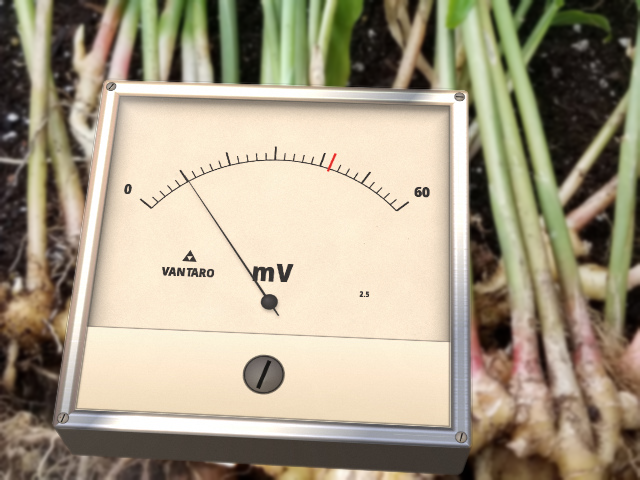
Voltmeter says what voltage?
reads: 10 mV
